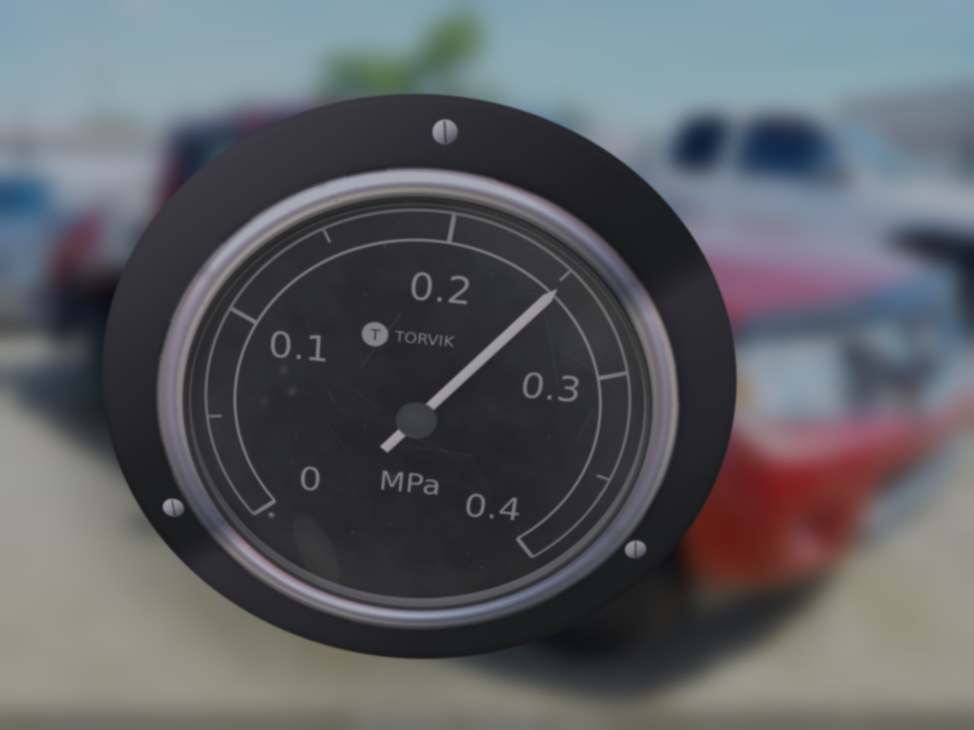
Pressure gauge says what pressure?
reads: 0.25 MPa
